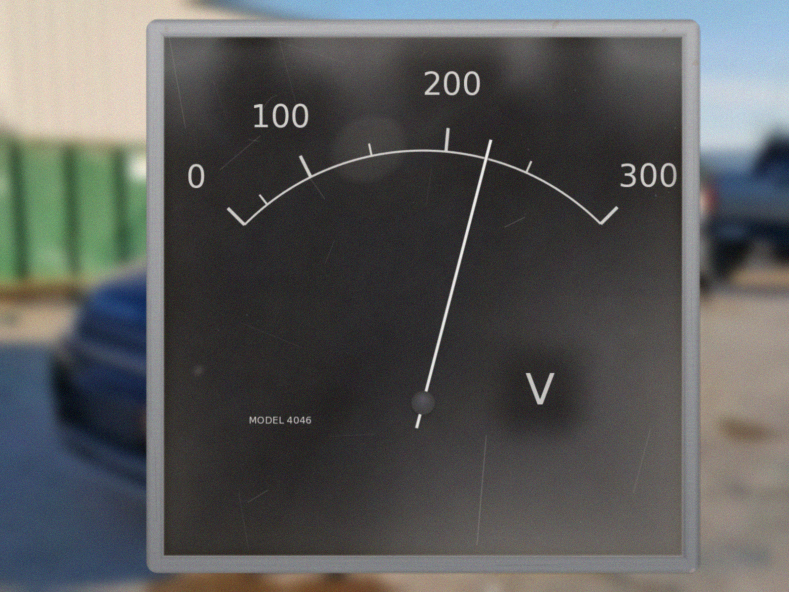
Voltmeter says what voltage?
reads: 225 V
